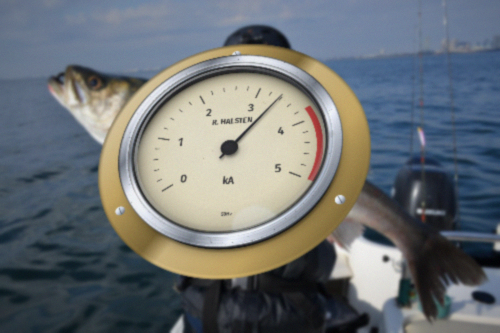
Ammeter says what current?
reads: 3.4 kA
